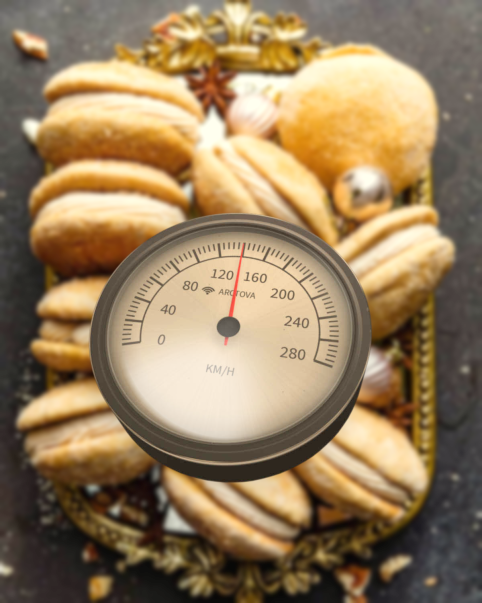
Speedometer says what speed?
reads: 140 km/h
